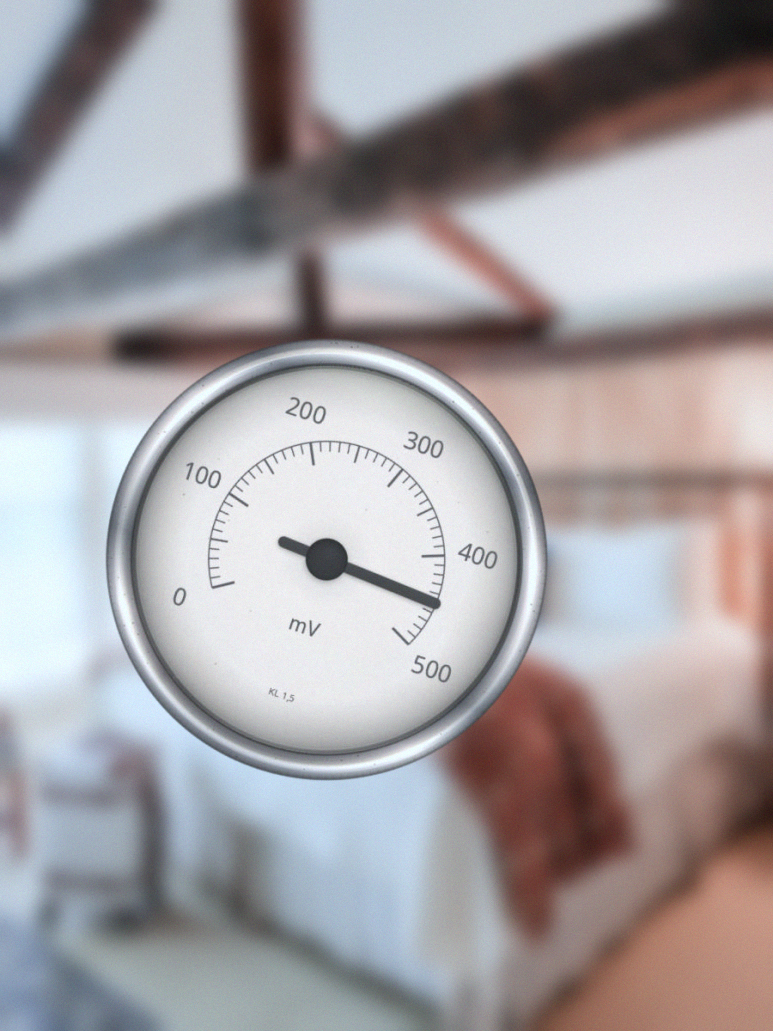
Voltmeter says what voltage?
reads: 450 mV
